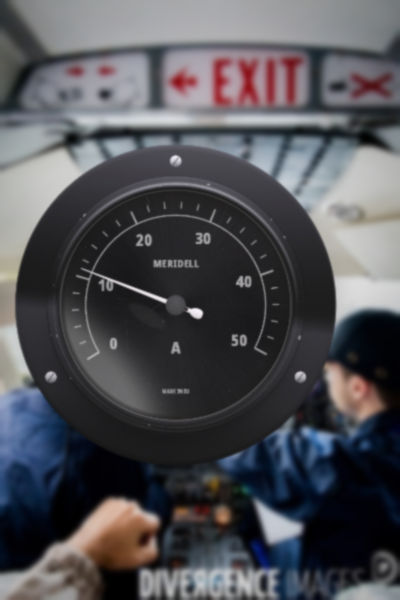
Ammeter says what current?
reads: 11 A
